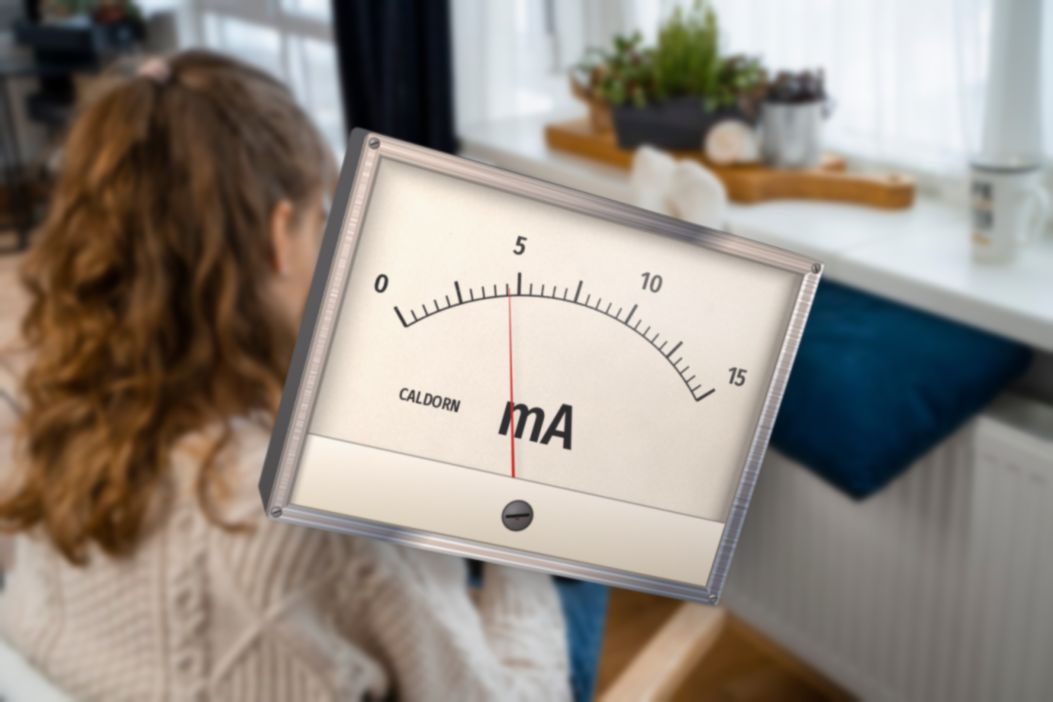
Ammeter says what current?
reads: 4.5 mA
